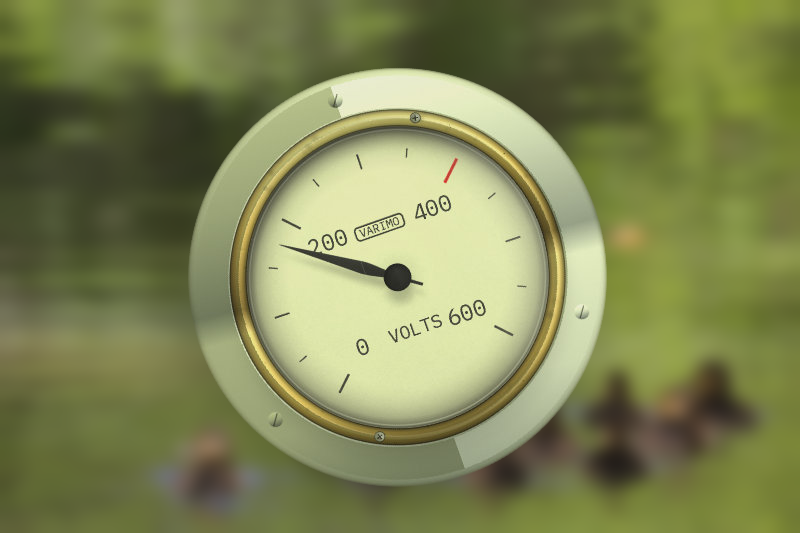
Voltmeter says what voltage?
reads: 175 V
